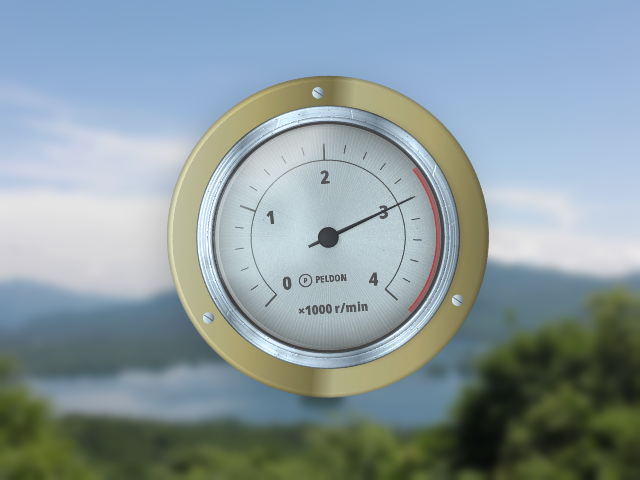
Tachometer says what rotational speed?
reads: 3000 rpm
